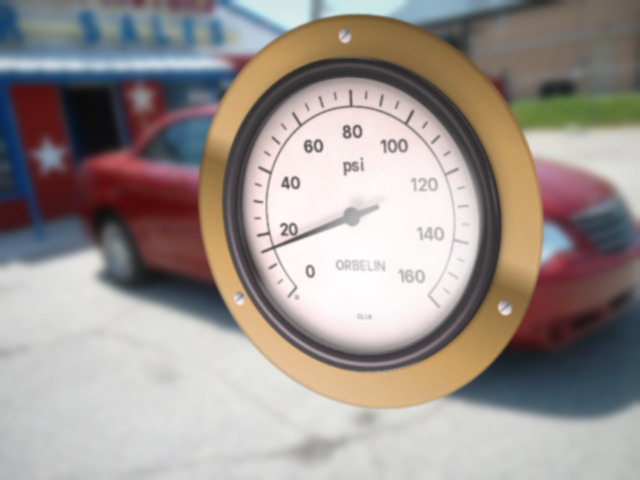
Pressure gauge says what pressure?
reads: 15 psi
